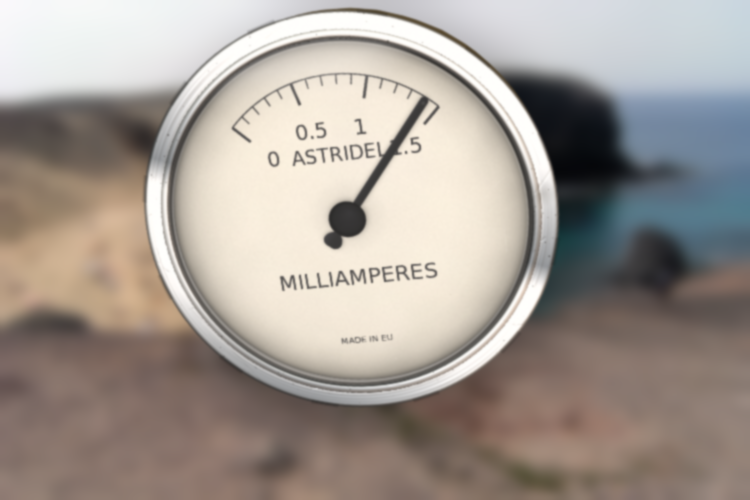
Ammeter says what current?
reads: 1.4 mA
